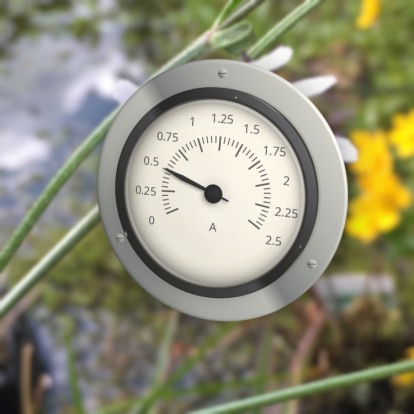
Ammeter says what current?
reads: 0.5 A
